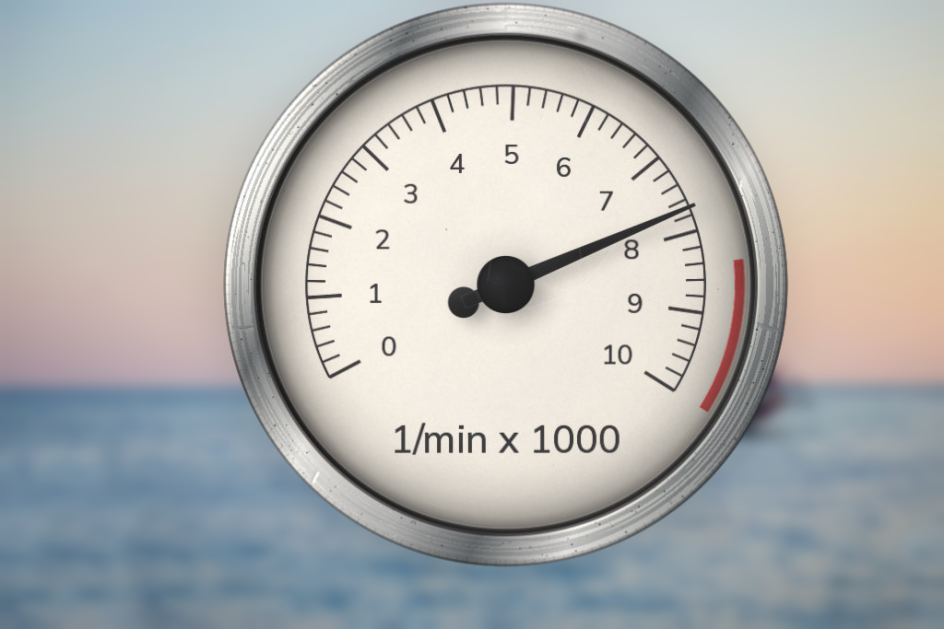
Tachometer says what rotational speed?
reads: 7700 rpm
